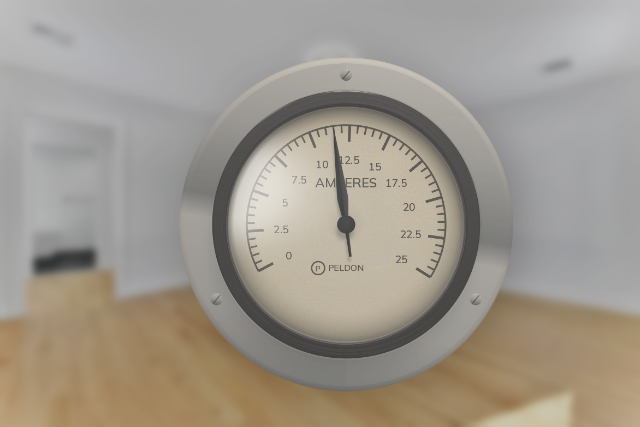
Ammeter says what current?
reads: 11.5 A
